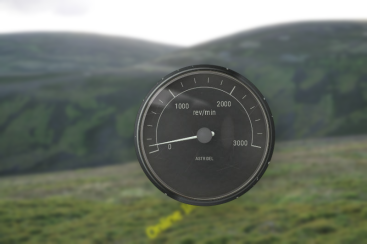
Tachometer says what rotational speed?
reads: 100 rpm
